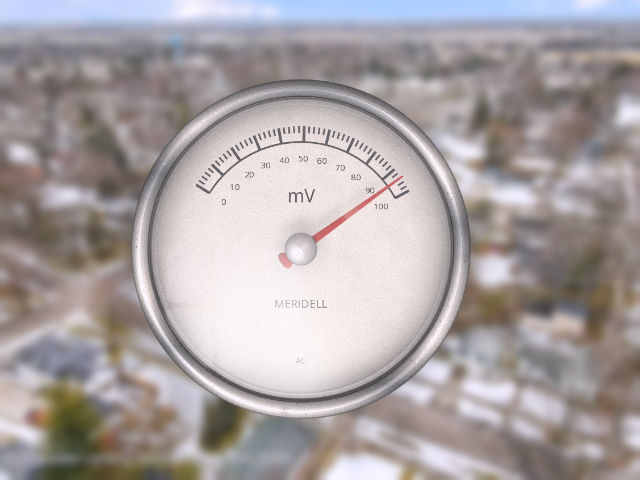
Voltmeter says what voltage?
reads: 94 mV
